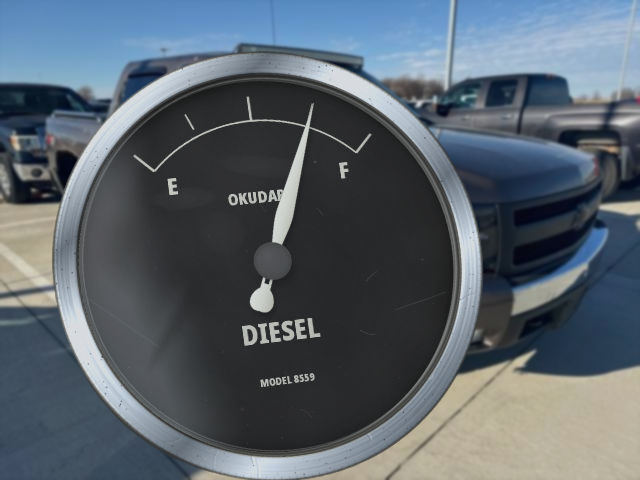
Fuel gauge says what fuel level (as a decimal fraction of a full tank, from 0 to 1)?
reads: 0.75
